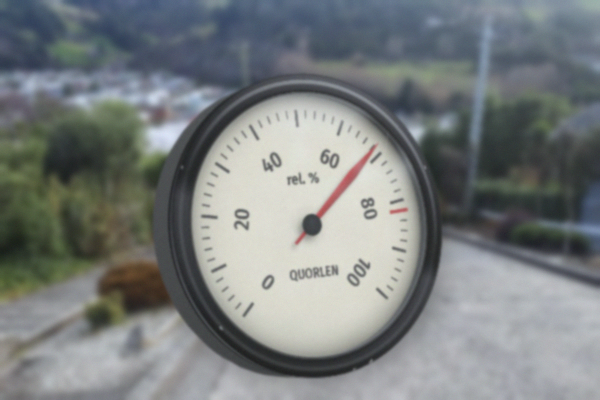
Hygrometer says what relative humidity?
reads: 68 %
